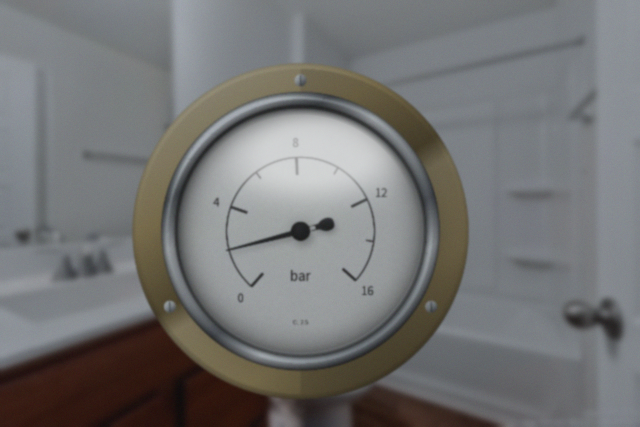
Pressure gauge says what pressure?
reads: 2 bar
